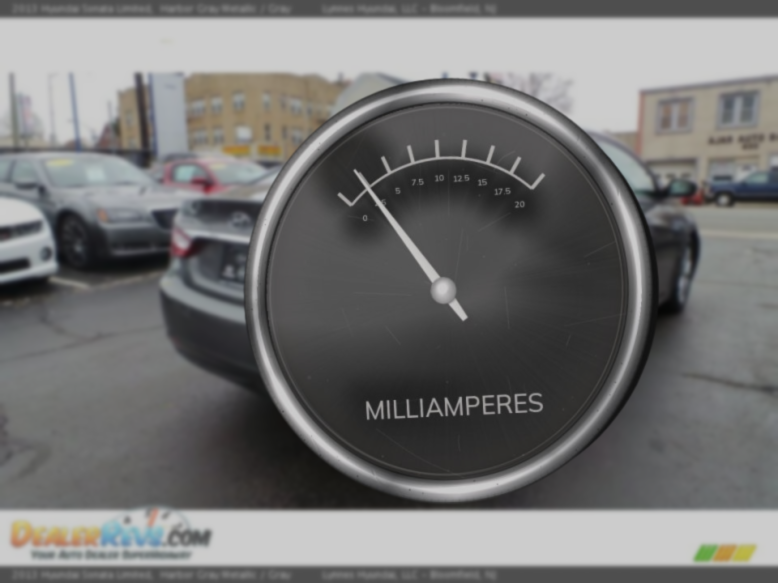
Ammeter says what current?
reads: 2.5 mA
